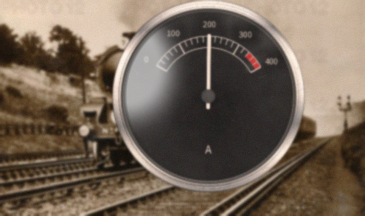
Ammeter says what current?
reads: 200 A
